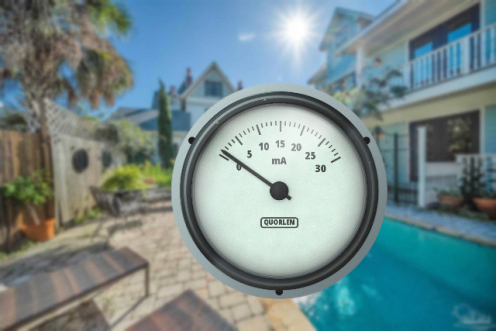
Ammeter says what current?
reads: 1 mA
